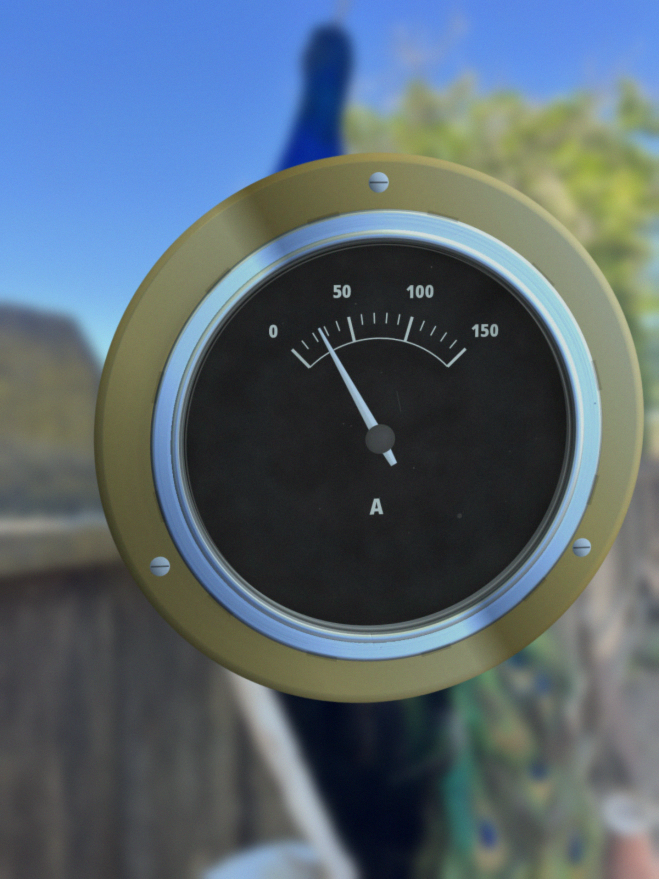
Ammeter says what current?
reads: 25 A
